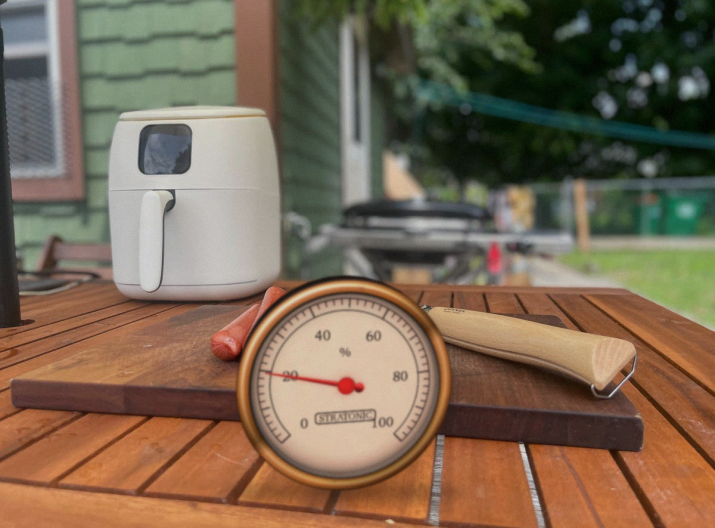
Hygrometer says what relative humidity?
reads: 20 %
